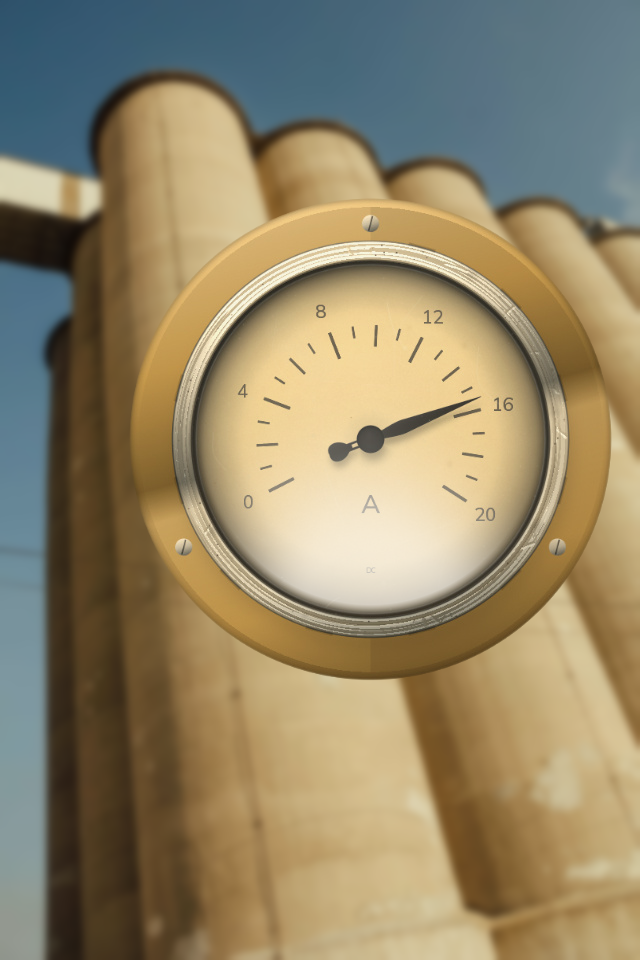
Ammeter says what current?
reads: 15.5 A
